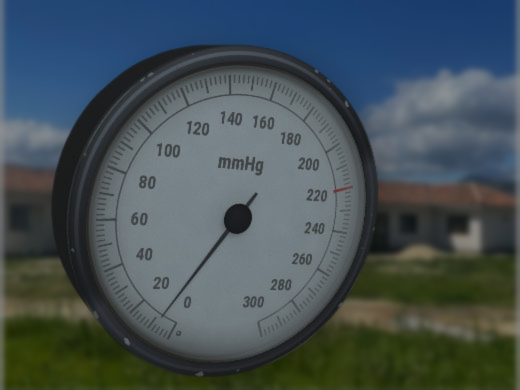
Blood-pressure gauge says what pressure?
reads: 10 mmHg
